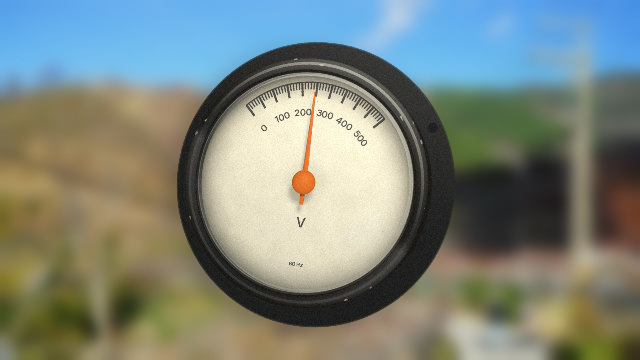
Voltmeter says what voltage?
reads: 250 V
